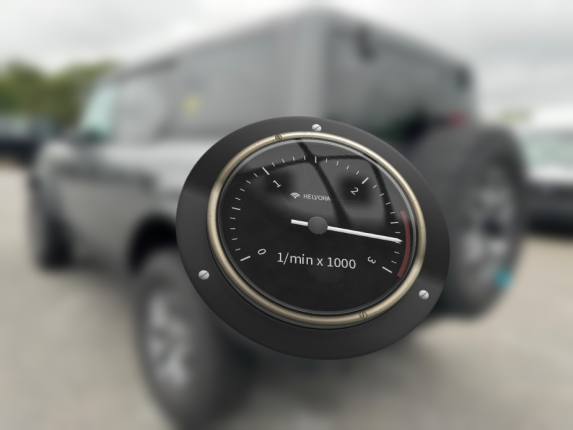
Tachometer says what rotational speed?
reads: 2700 rpm
